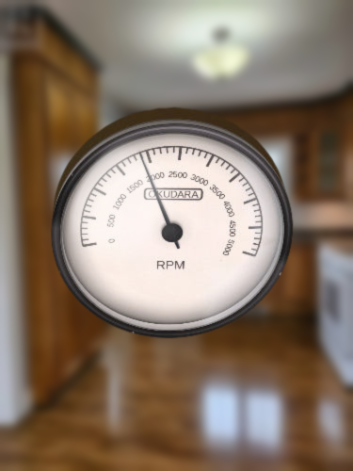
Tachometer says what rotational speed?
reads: 1900 rpm
